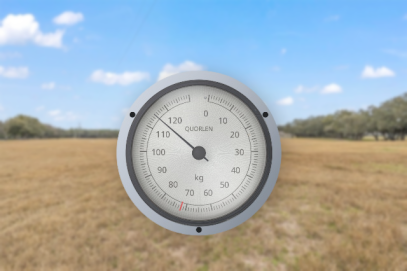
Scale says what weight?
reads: 115 kg
